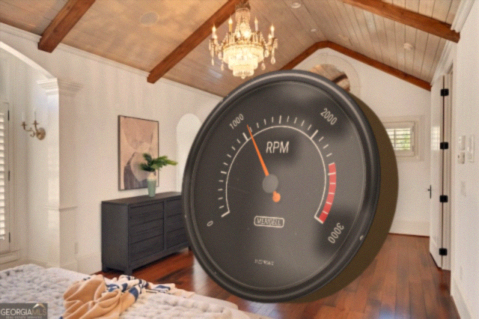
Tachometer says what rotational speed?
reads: 1100 rpm
